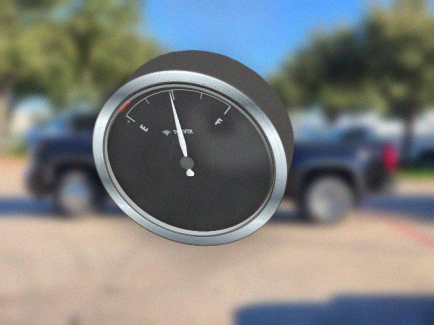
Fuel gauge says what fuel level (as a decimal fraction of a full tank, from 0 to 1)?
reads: 0.5
